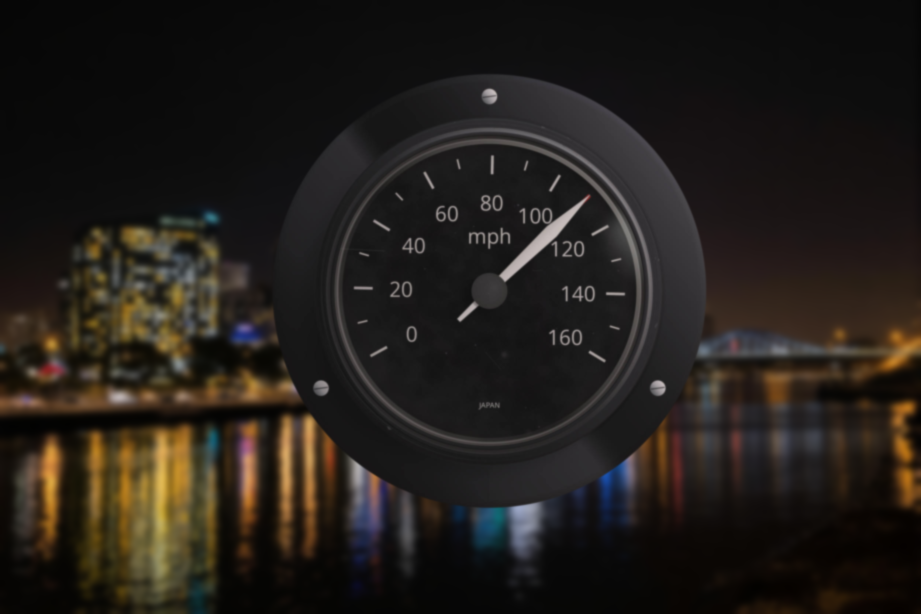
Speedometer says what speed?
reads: 110 mph
